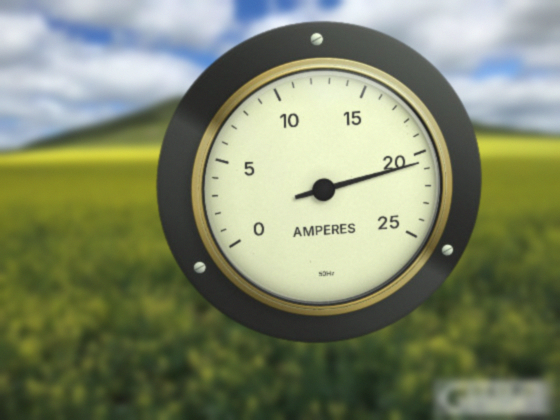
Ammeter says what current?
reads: 20.5 A
